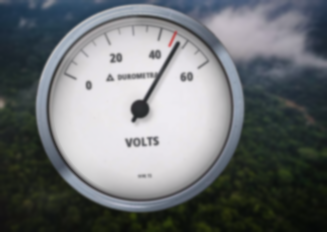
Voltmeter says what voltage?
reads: 47.5 V
